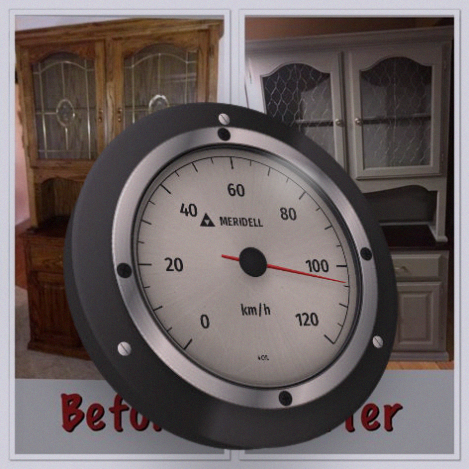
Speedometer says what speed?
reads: 105 km/h
